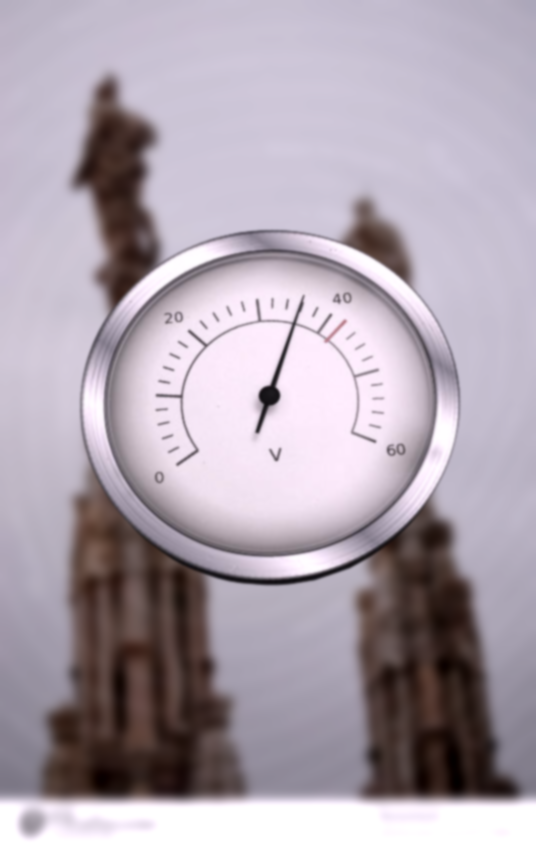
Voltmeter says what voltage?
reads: 36 V
